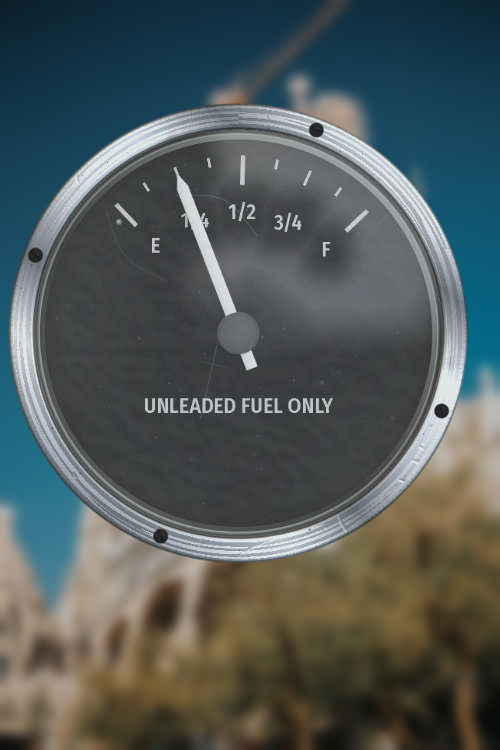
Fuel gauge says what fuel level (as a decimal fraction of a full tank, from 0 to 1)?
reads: 0.25
